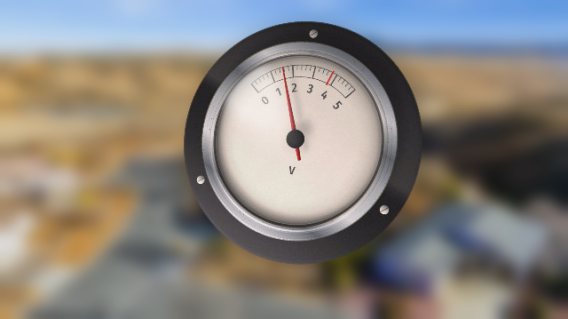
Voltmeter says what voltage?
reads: 1.6 V
